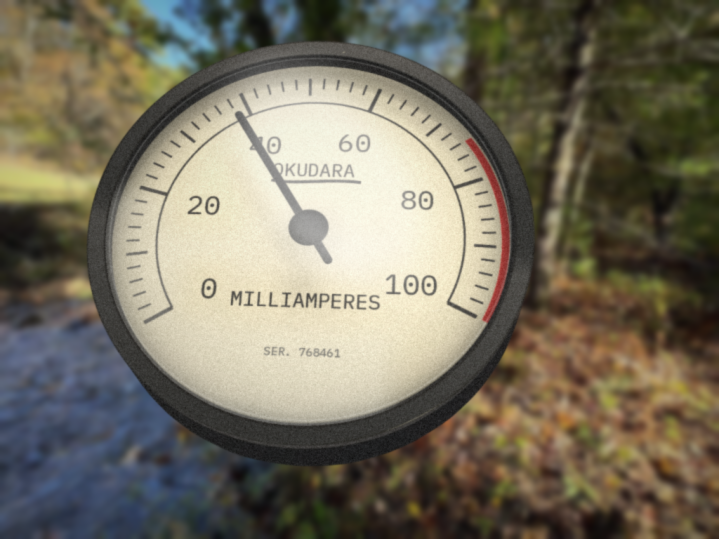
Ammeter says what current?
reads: 38 mA
